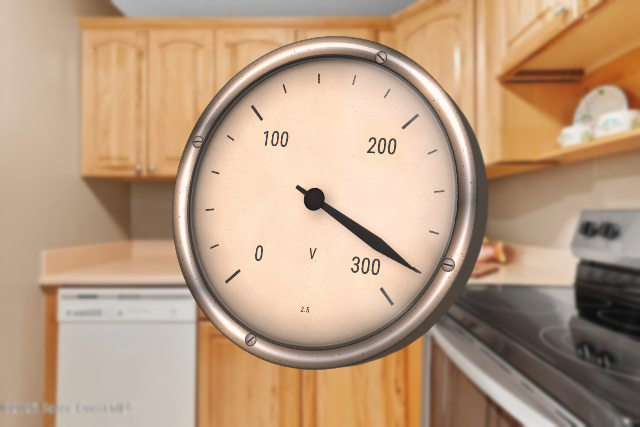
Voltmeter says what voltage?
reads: 280 V
